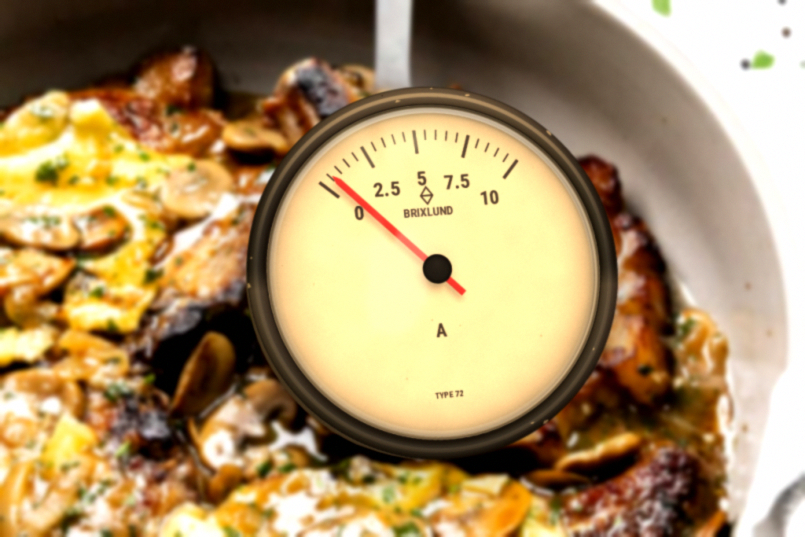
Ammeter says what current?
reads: 0.5 A
